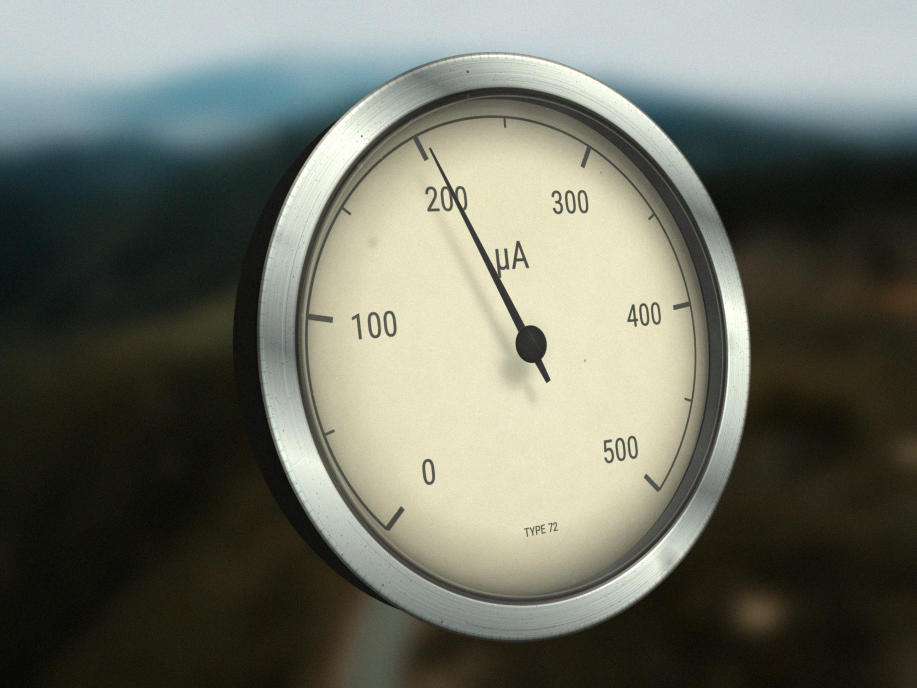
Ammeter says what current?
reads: 200 µA
